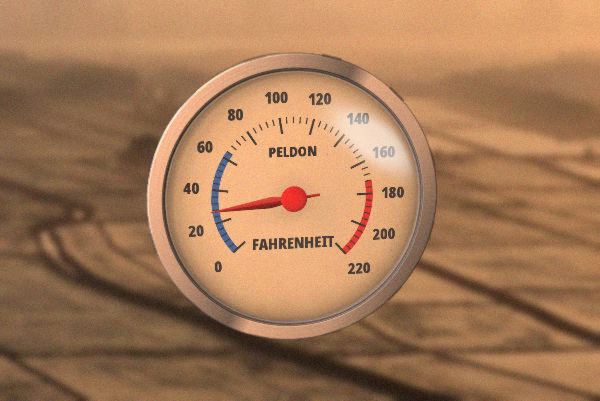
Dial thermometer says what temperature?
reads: 28 °F
